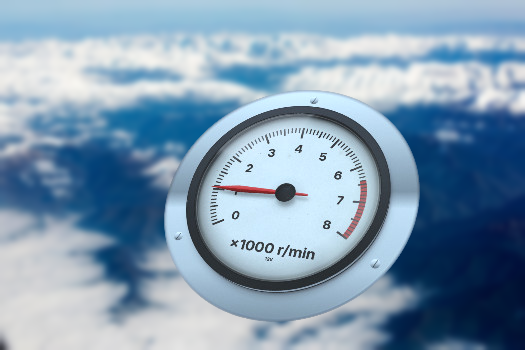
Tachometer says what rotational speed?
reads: 1000 rpm
